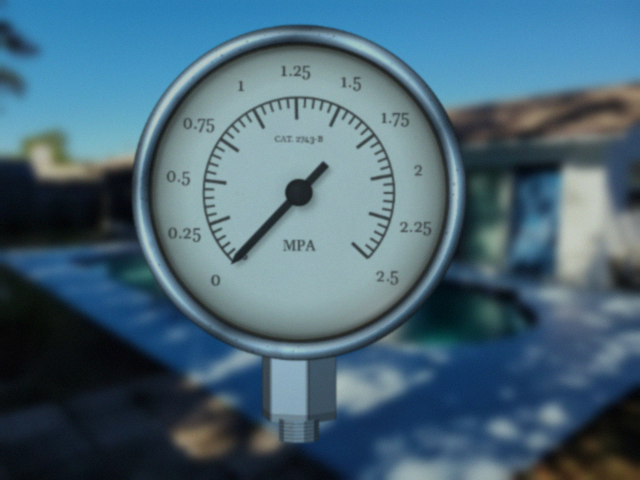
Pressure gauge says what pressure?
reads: 0 MPa
